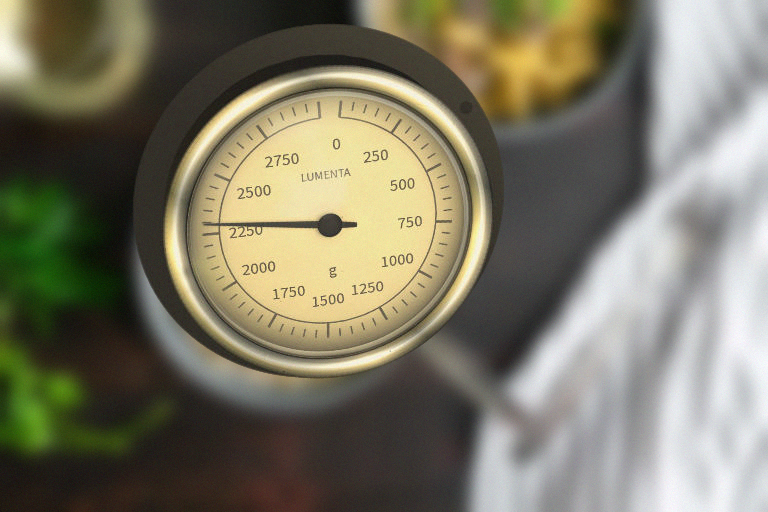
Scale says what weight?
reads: 2300 g
